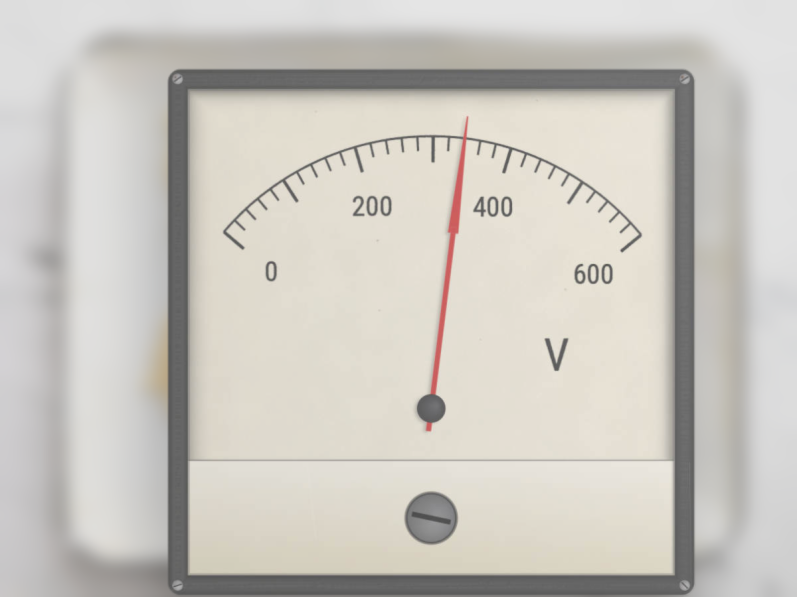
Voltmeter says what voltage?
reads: 340 V
